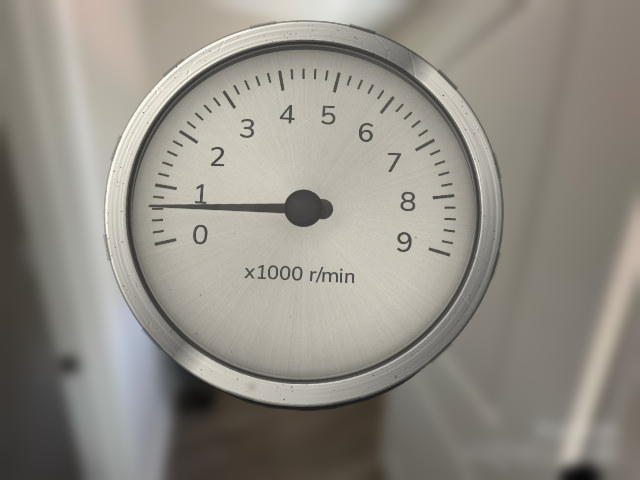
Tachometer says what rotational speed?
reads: 600 rpm
